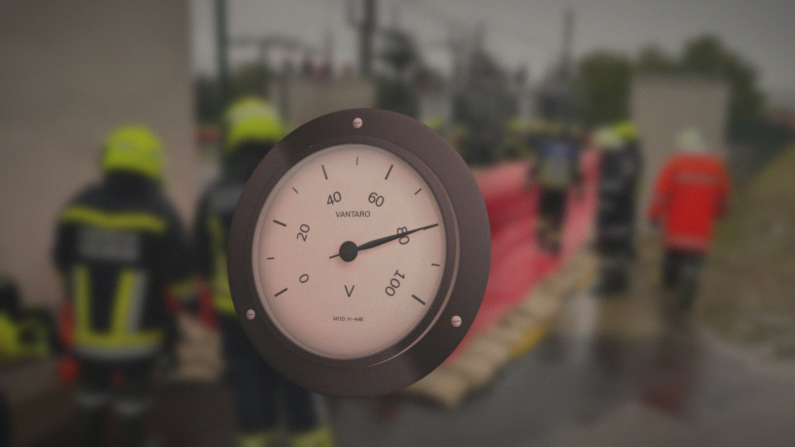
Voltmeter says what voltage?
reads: 80 V
